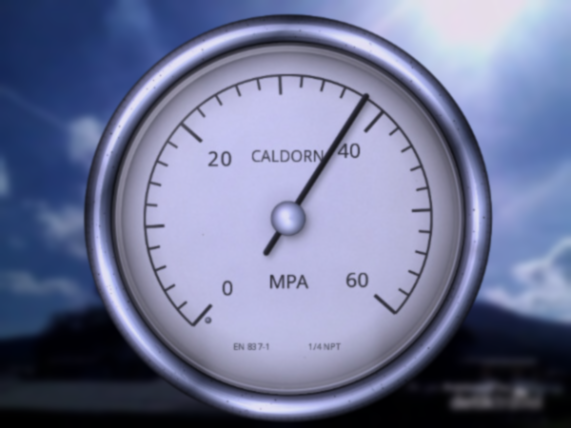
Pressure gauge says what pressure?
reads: 38 MPa
